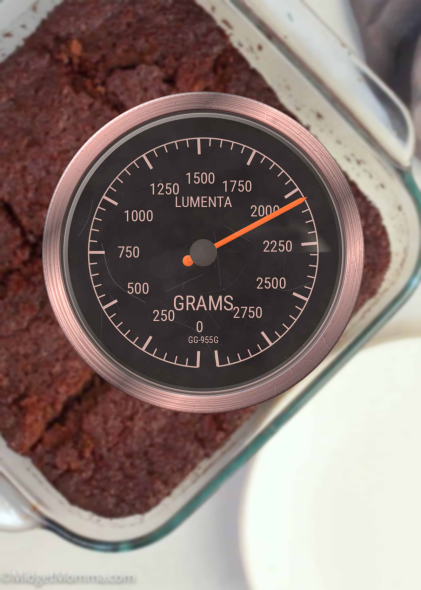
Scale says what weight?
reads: 2050 g
